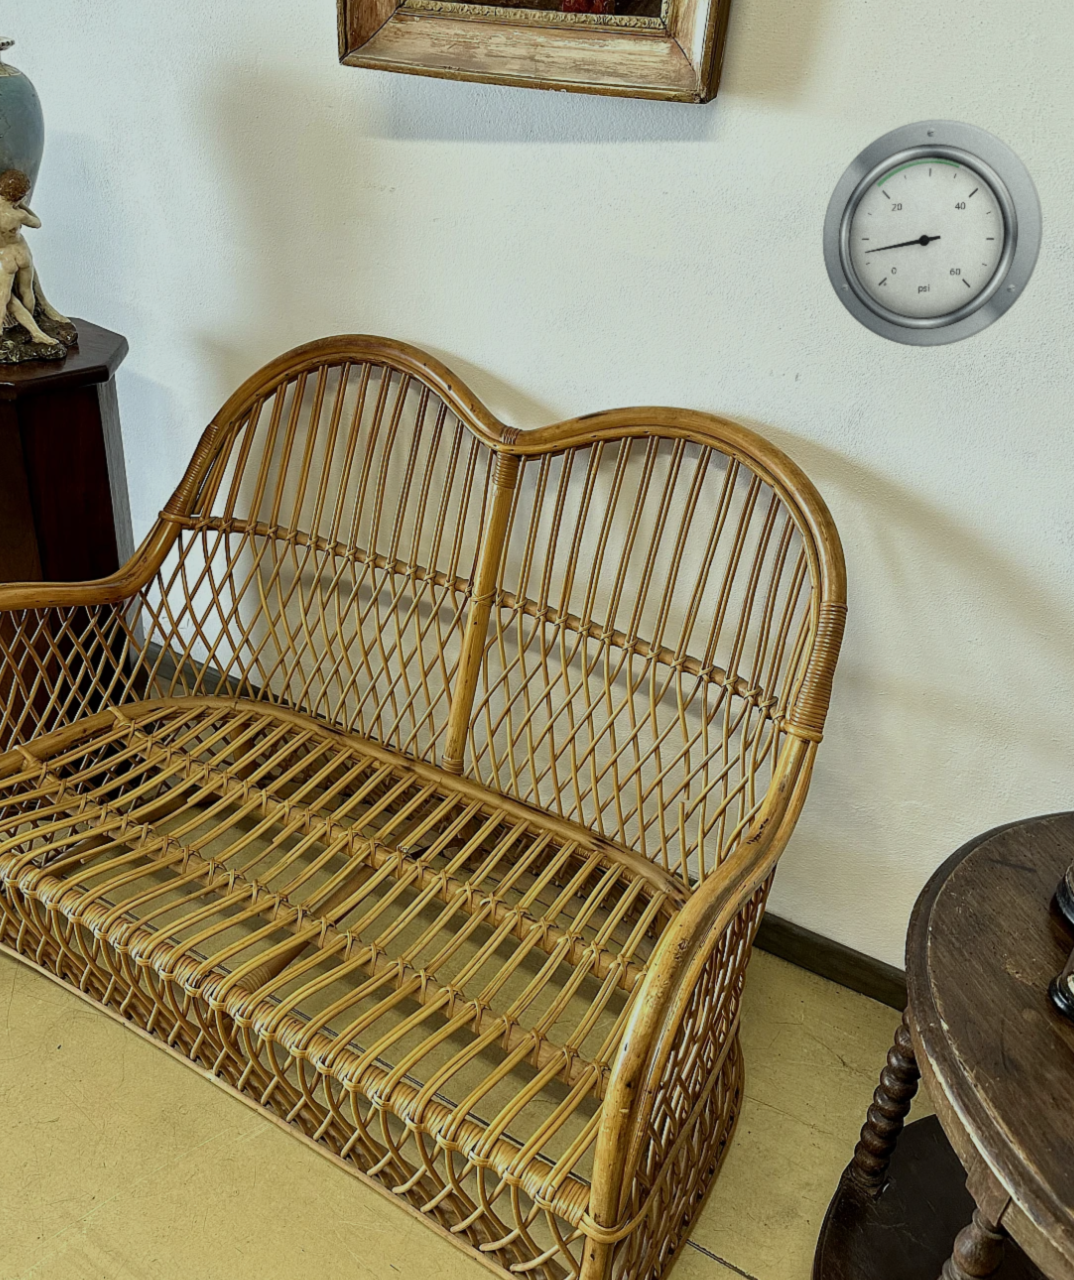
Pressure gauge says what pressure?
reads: 7.5 psi
